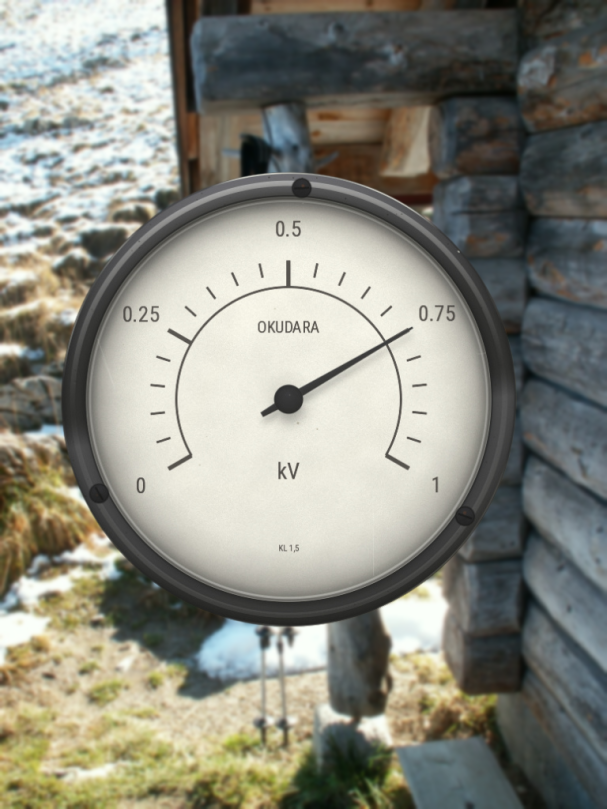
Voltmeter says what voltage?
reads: 0.75 kV
